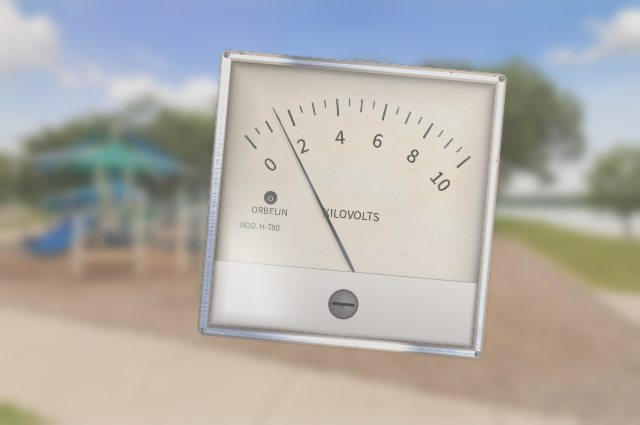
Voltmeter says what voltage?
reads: 1.5 kV
